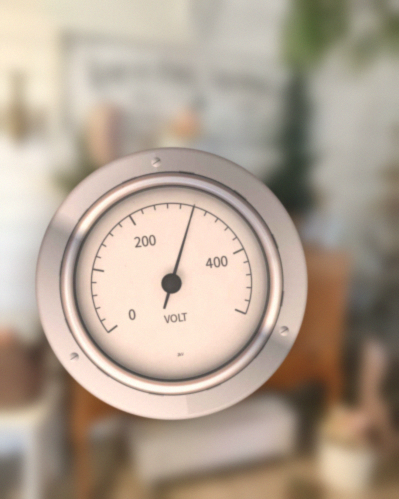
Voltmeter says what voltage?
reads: 300 V
